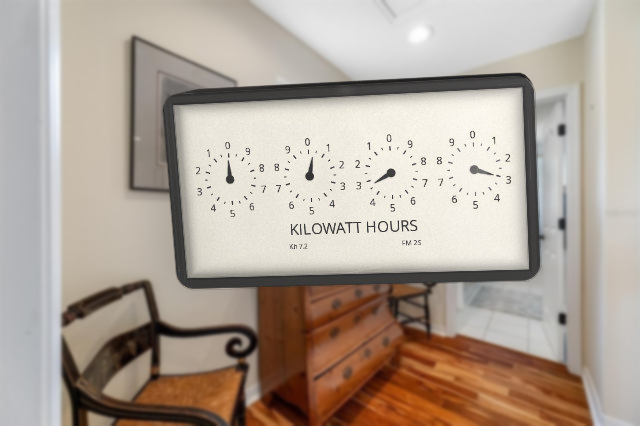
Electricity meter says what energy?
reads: 33 kWh
